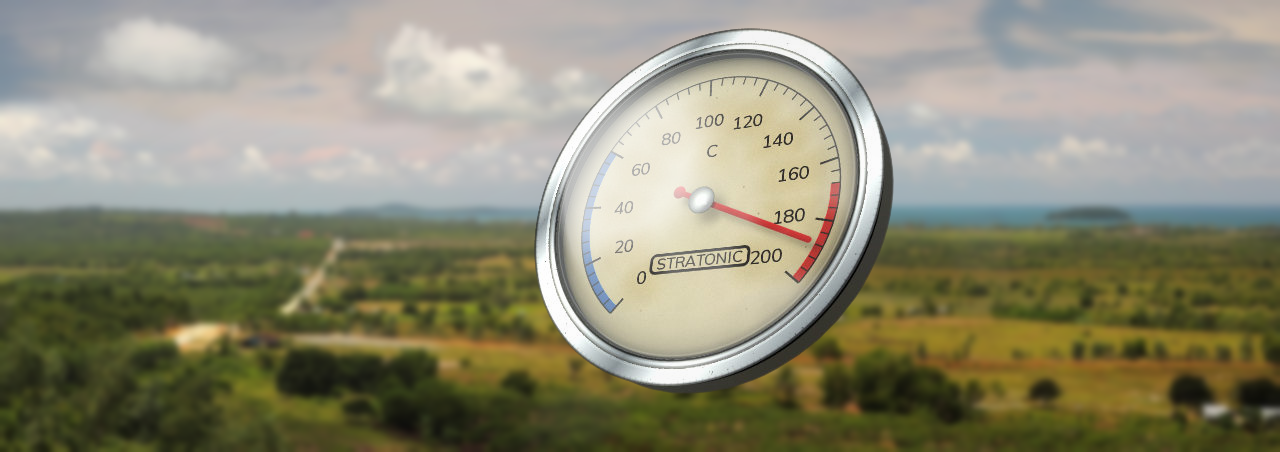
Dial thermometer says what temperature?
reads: 188 °C
